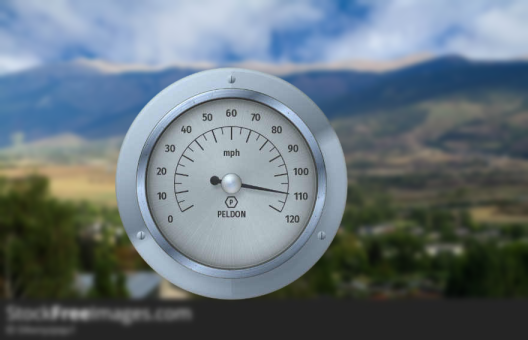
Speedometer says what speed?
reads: 110 mph
